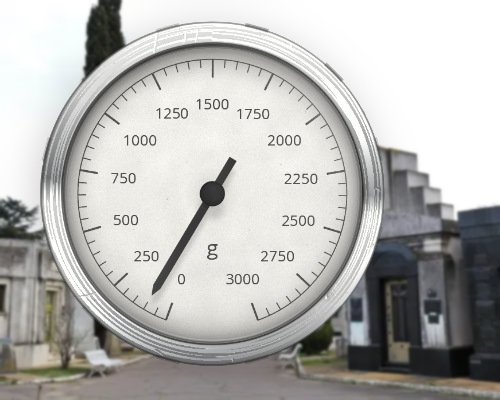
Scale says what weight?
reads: 100 g
